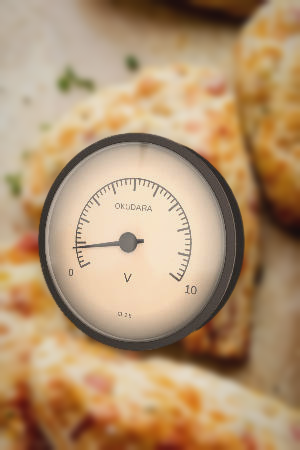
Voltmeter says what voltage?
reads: 0.8 V
